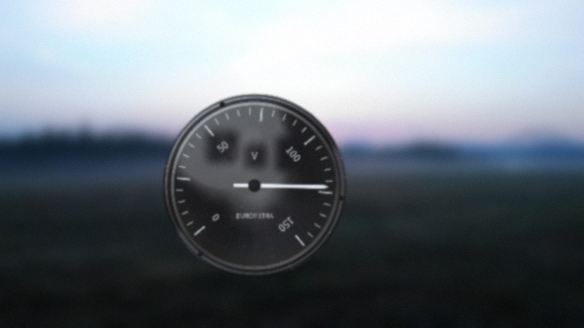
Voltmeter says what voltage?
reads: 122.5 V
